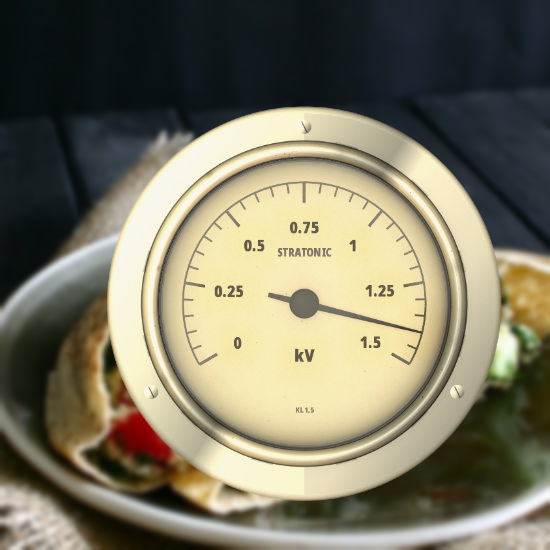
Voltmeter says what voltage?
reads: 1.4 kV
